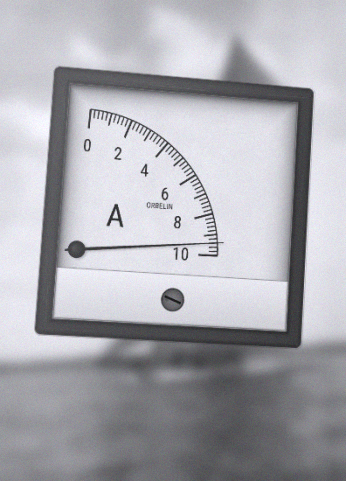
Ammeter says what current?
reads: 9.4 A
